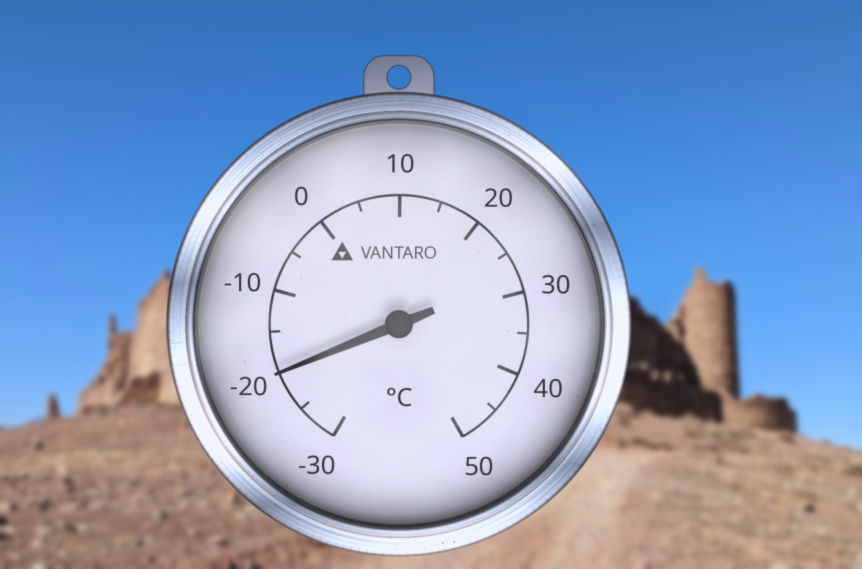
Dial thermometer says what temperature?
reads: -20 °C
